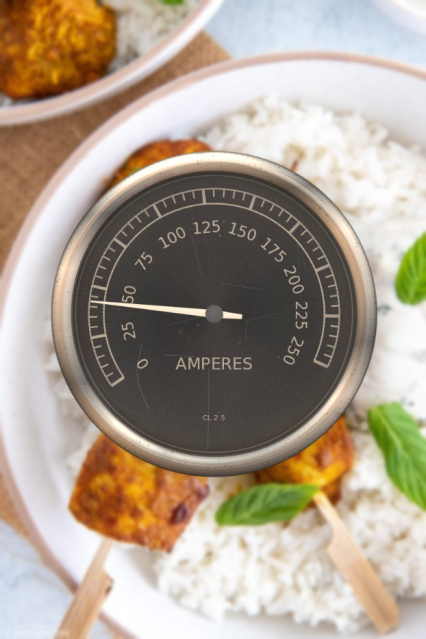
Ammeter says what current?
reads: 42.5 A
